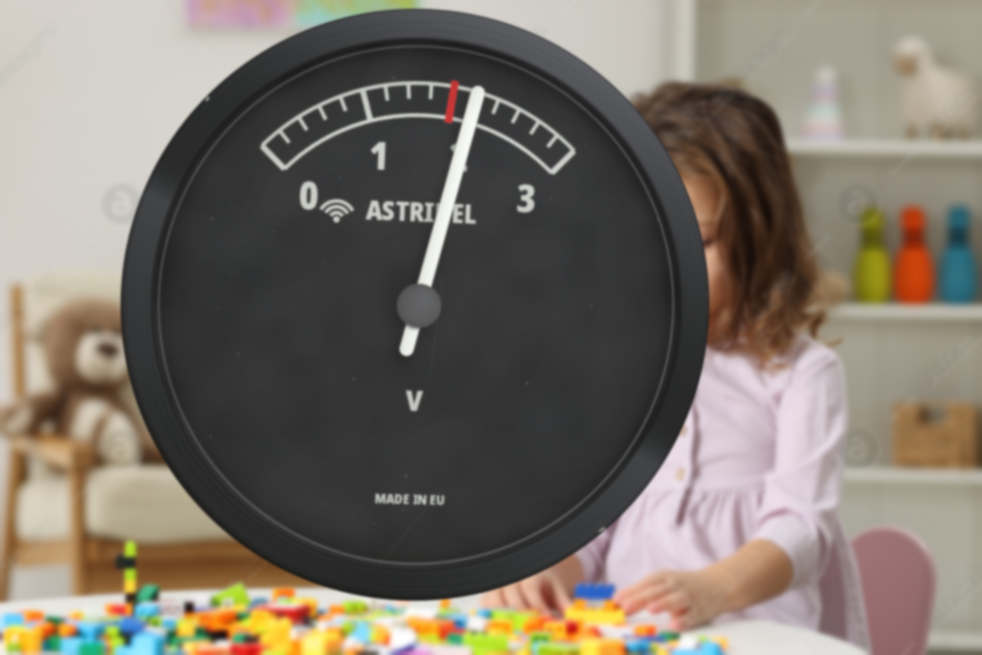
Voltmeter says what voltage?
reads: 2 V
